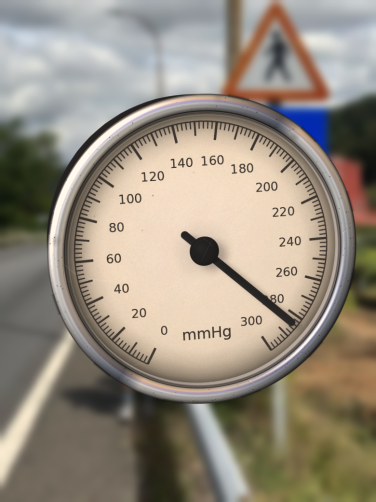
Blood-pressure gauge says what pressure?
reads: 284 mmHg
